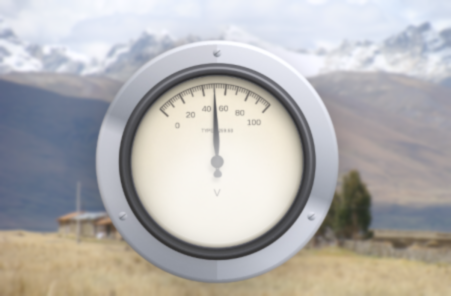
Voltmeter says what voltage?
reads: 50 V
